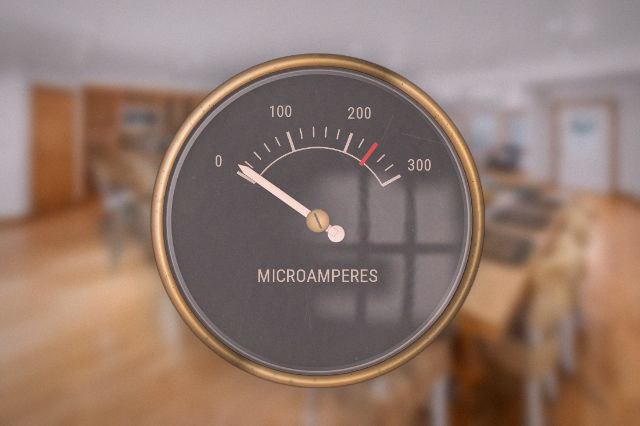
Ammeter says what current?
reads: 10 µA
